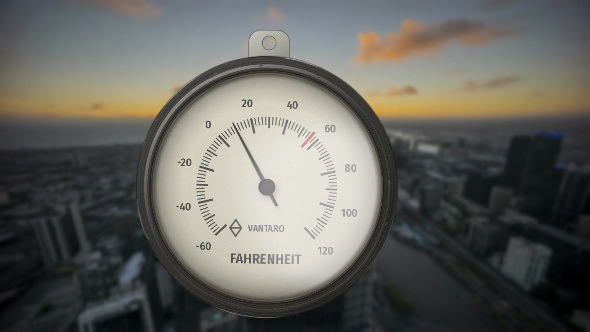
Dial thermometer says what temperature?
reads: 10 °F
